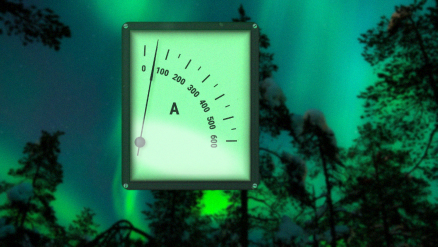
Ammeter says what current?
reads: 50 A
